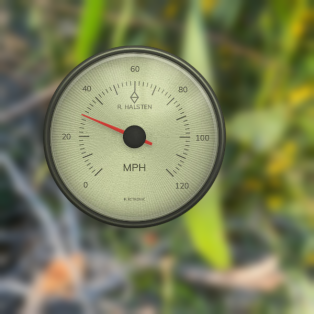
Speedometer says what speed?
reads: 30 mph
